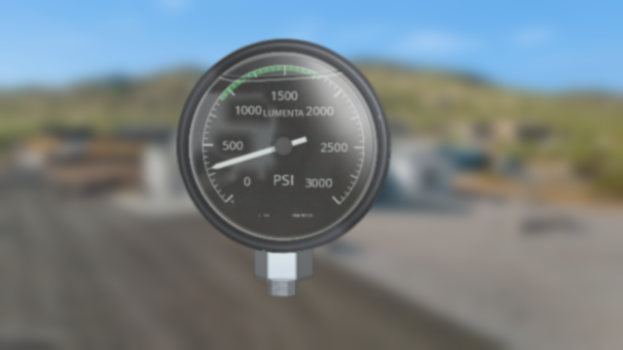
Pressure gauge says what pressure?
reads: 300 psi
